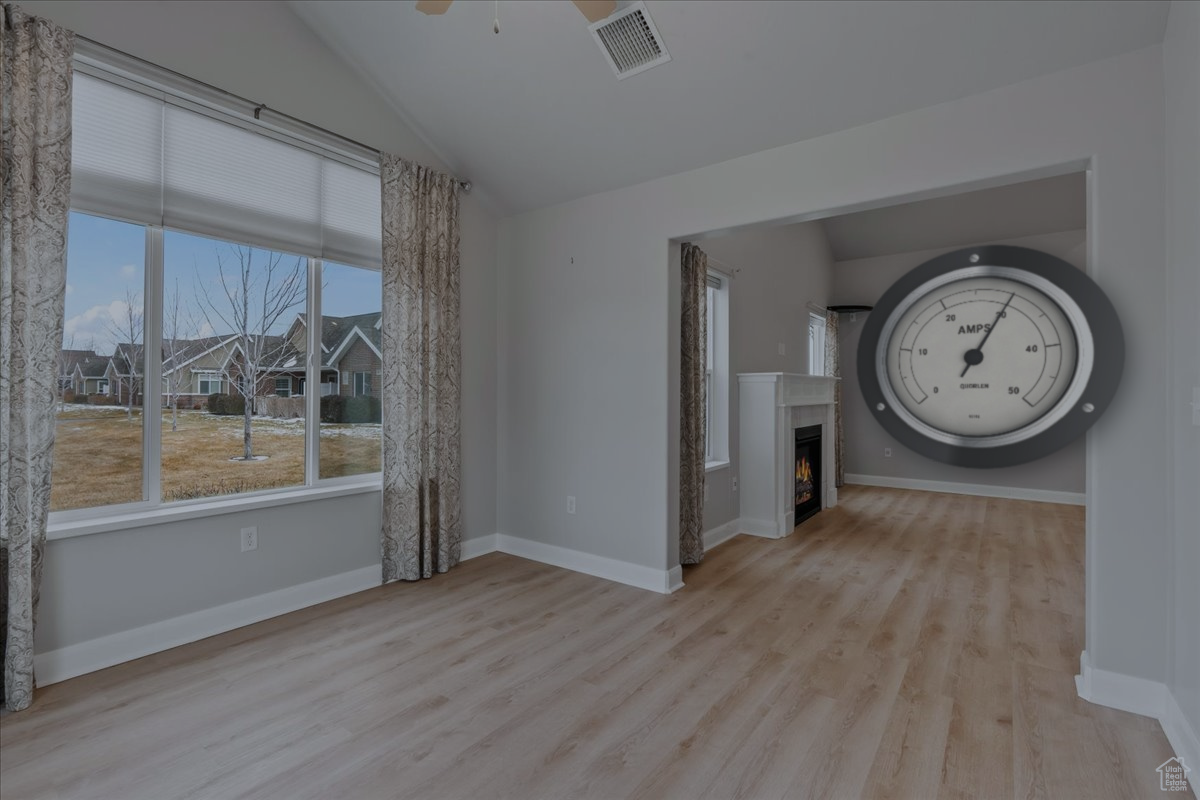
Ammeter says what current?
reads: 30 A
